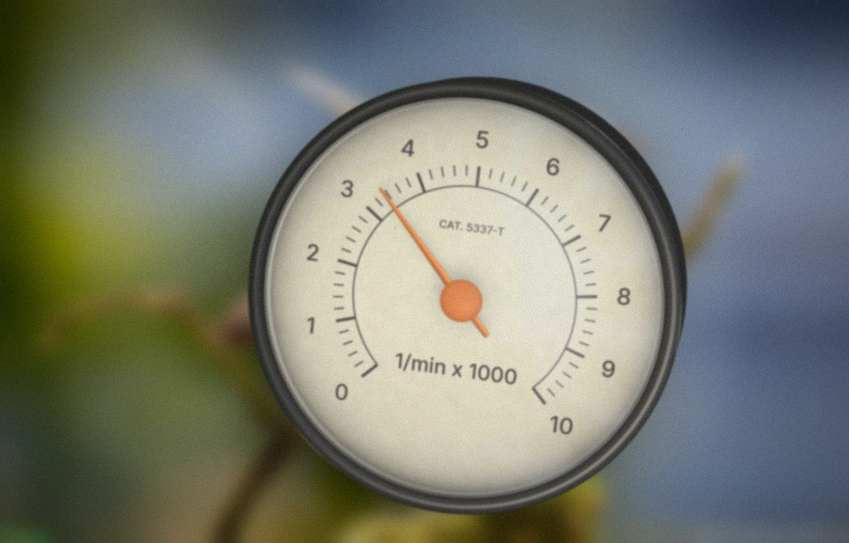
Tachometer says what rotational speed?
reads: 3400 rpm
